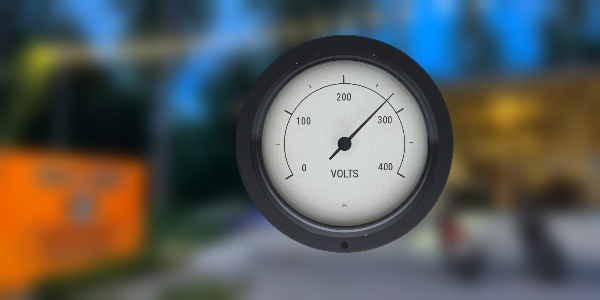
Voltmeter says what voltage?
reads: 275 V
